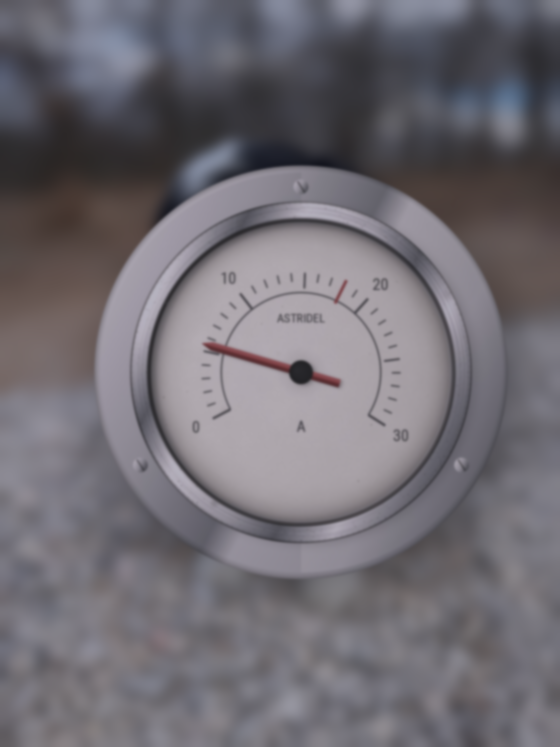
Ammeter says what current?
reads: 5.5 A
